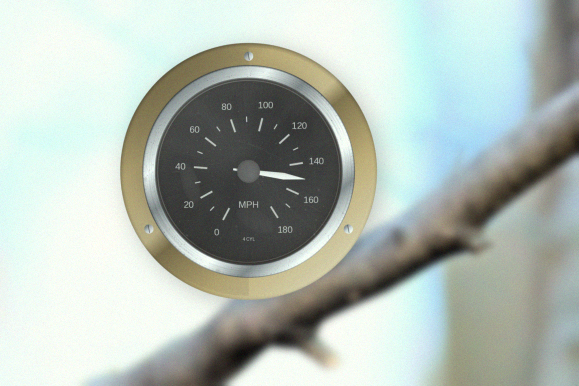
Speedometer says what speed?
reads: 150 mph
